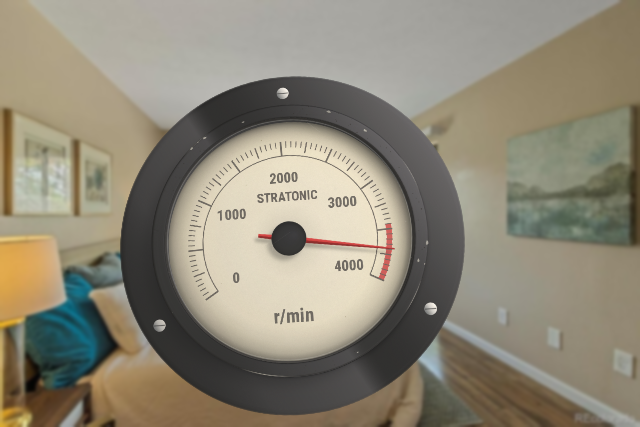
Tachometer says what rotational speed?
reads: 3700 rpm
